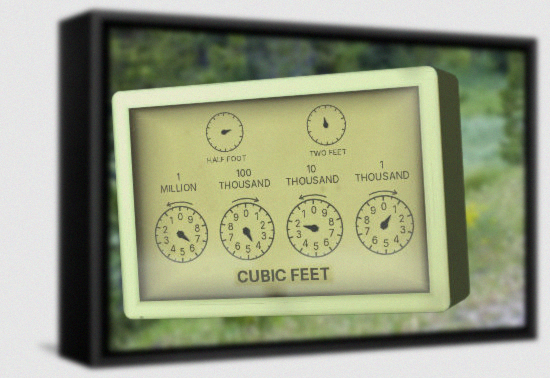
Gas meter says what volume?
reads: 642100 ft³
